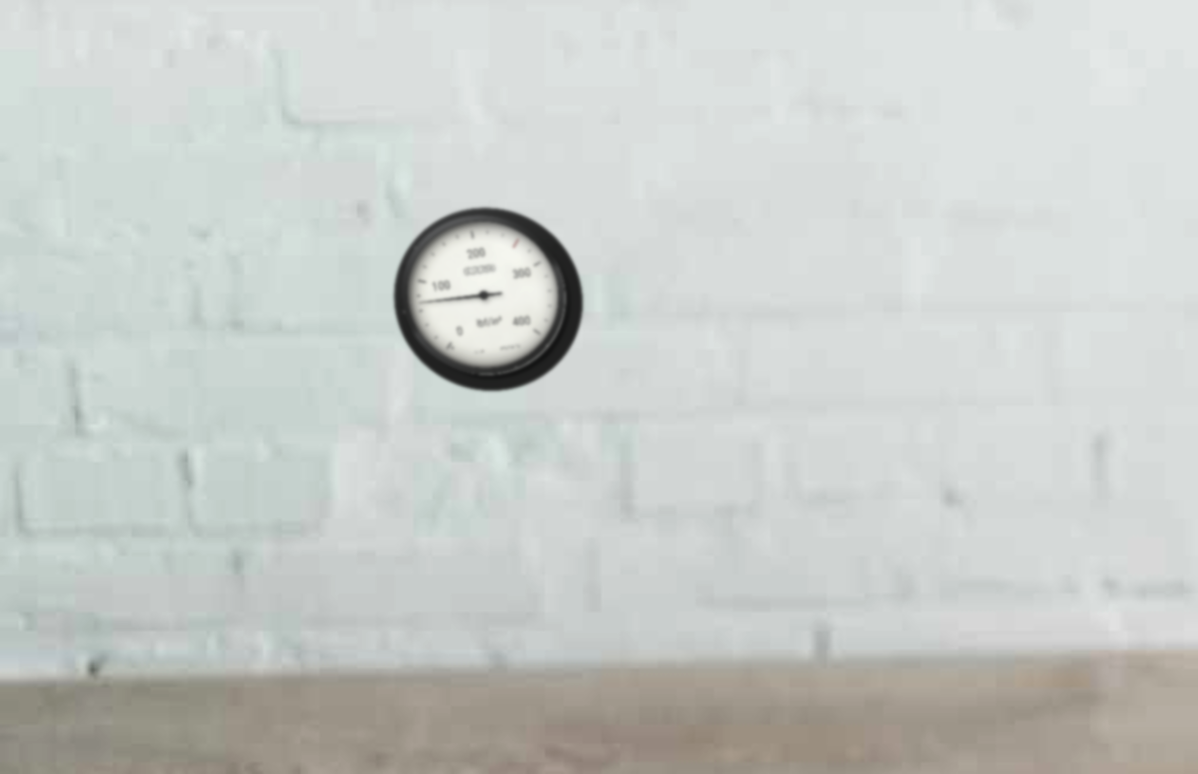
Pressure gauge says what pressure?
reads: 70 psi
